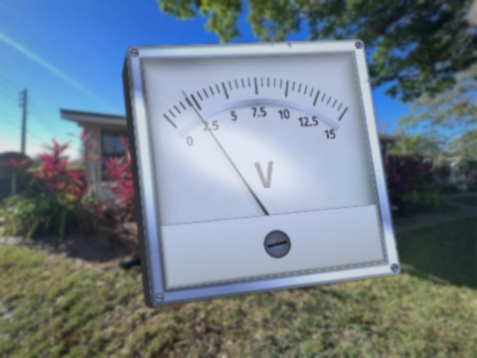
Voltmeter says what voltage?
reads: 2 V
